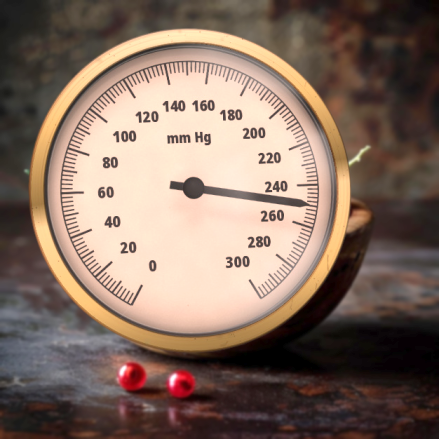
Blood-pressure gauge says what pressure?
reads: 250 mmHg
